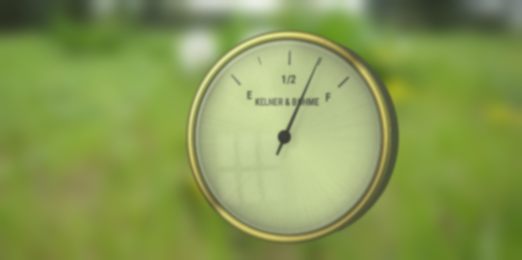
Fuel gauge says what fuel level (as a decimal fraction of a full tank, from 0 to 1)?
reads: 0.75
